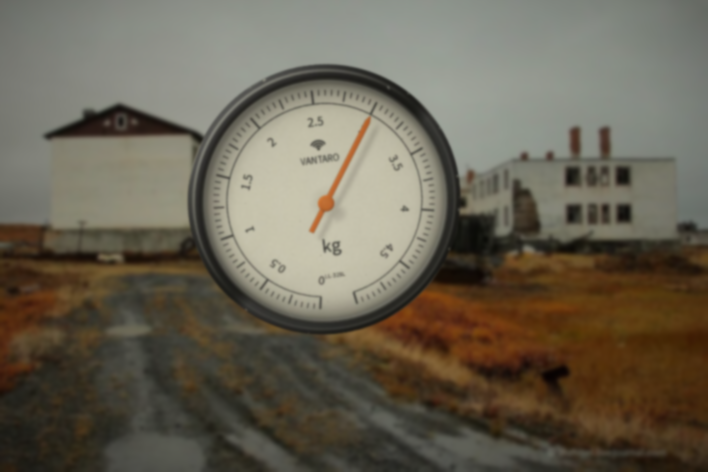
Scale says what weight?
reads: 3 kg
